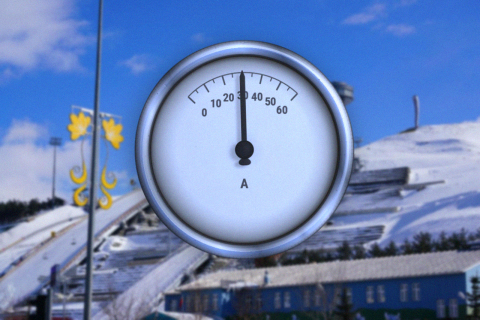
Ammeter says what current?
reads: 30 A
